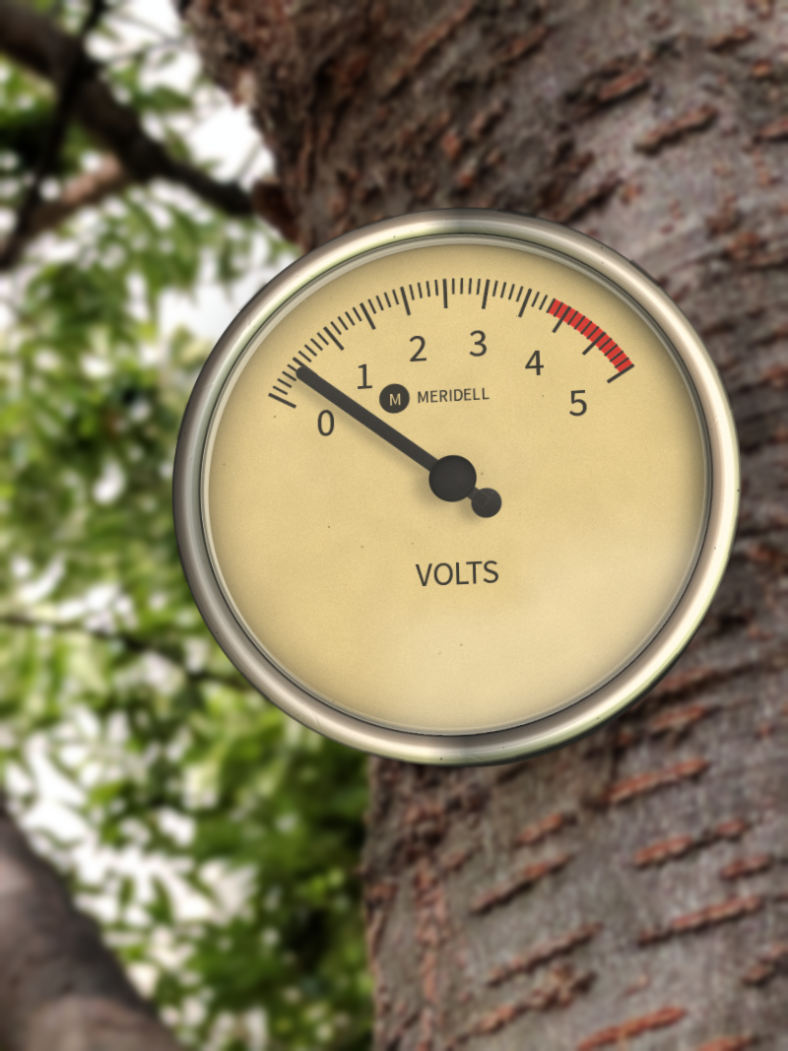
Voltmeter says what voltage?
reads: 0.4 V
